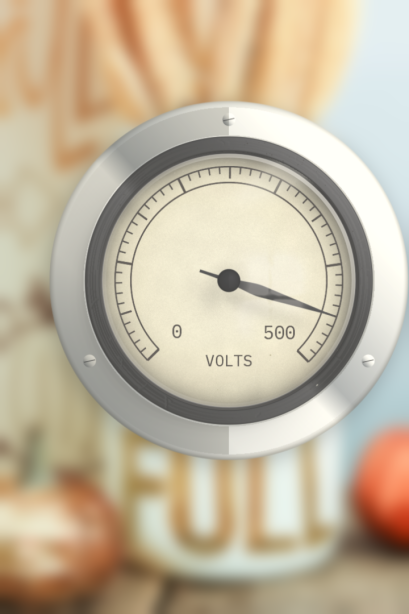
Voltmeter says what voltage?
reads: 450 V
